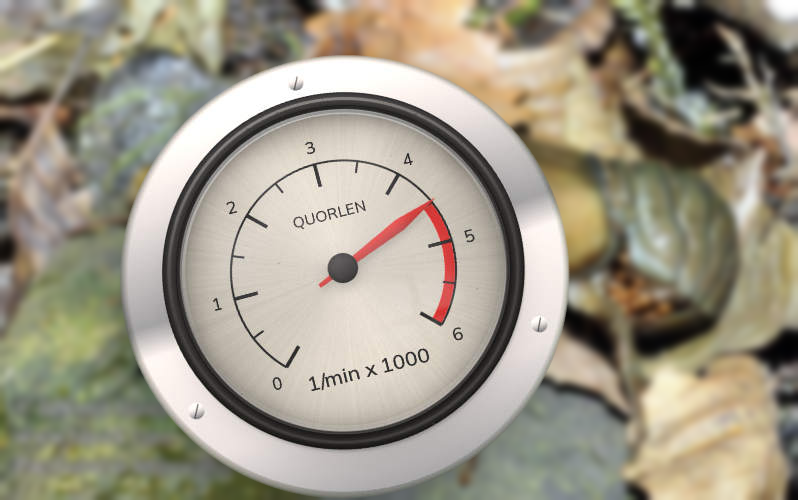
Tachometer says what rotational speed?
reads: 4500 rpm
